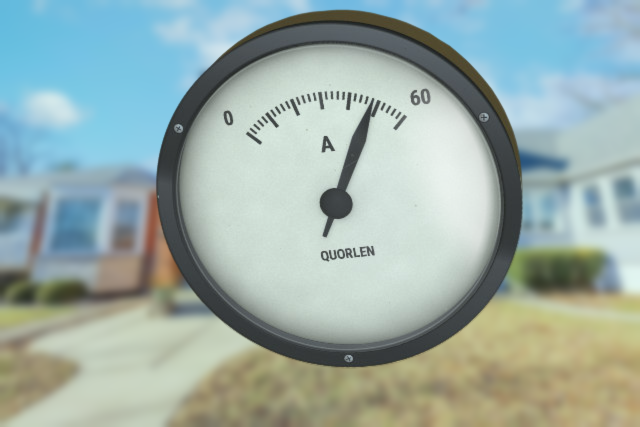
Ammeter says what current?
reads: 48 A
